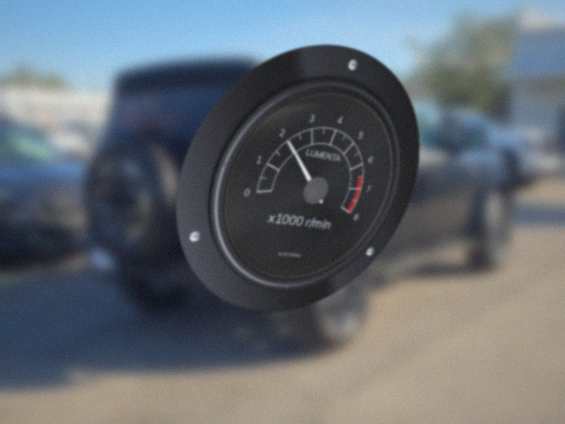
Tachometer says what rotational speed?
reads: 2000 rpm
